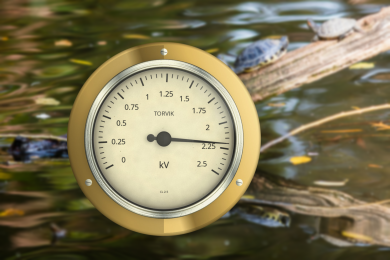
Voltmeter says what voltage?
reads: 2.2 kV
